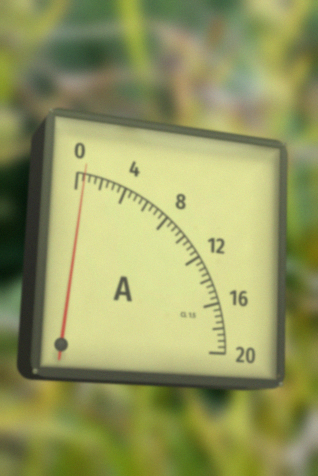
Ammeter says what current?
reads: 0.5 A
